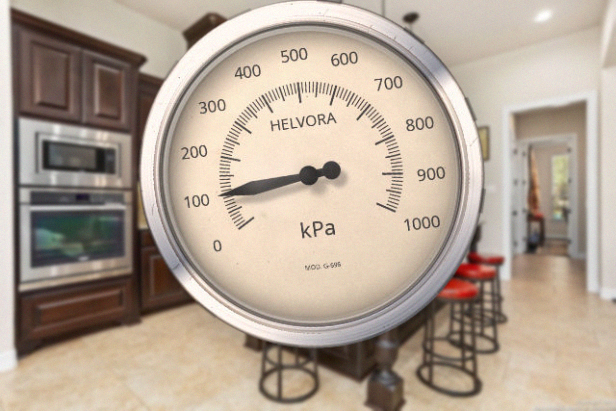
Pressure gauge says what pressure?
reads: 100 kPa
